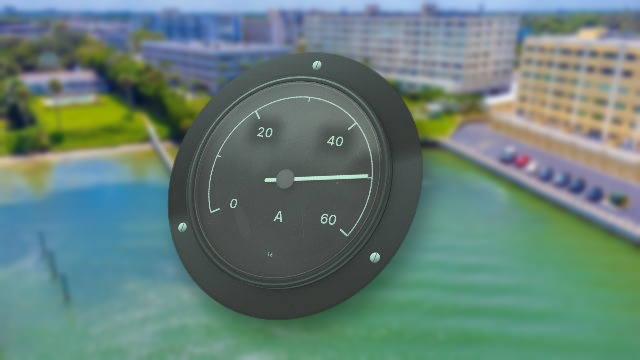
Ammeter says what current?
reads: 50 A
